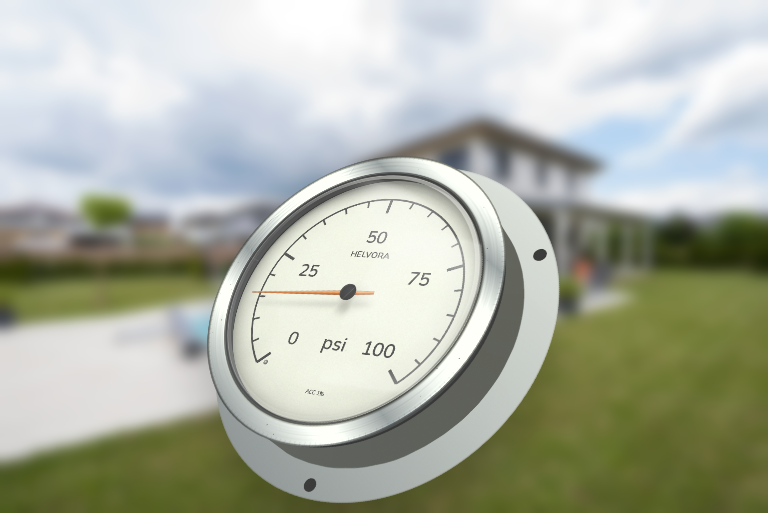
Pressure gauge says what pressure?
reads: 15 psi
